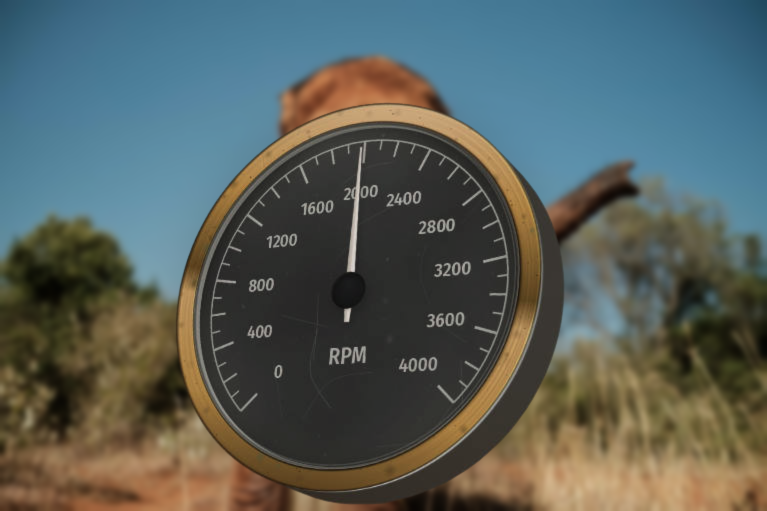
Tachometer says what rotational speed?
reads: 2000 rpm
